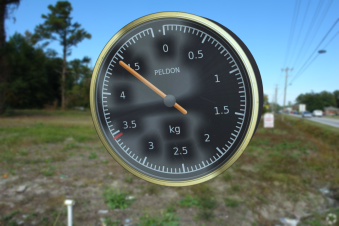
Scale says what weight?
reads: 4.45 kg
